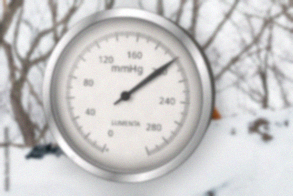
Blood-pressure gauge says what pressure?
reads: 200 mmHg
